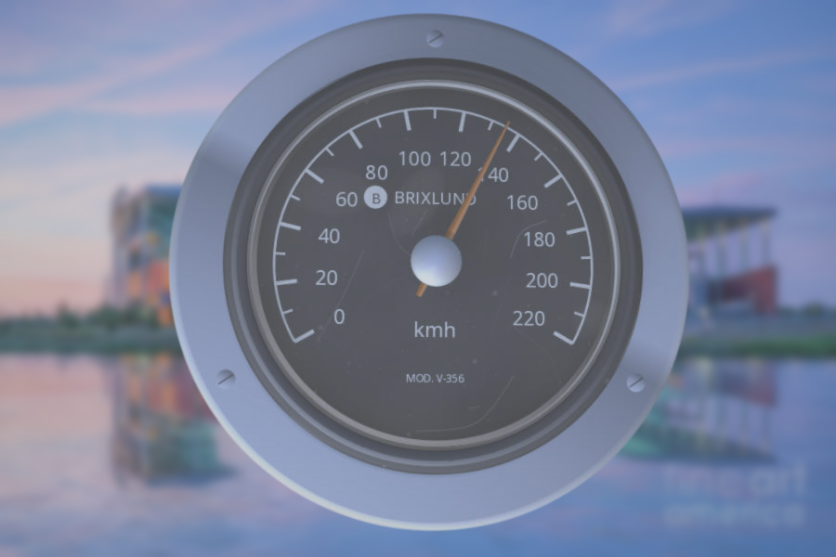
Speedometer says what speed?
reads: 135 km/h
